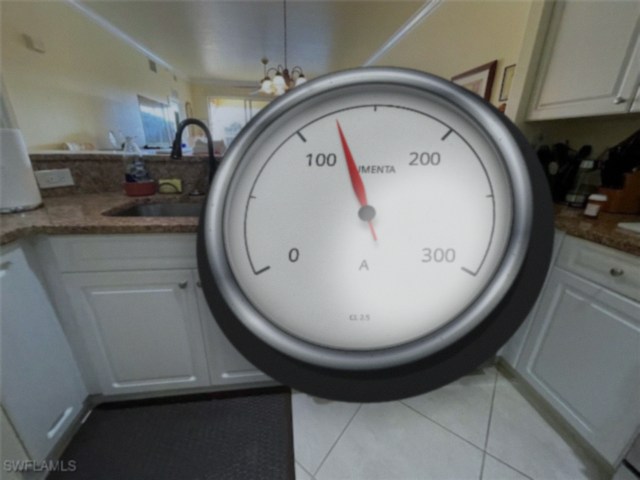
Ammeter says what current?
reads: 125 A
